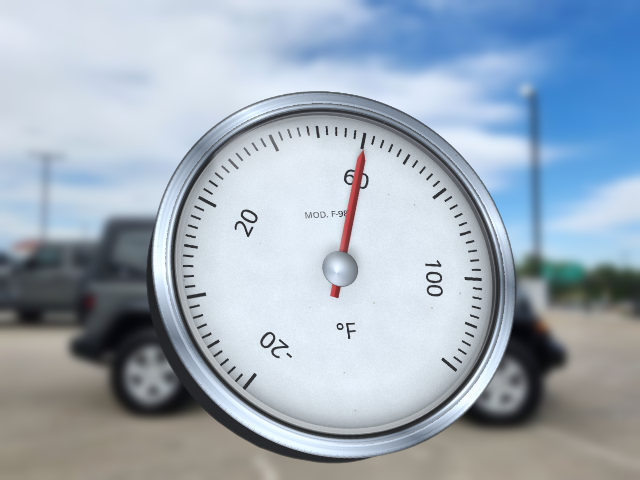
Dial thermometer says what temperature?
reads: 60 °F
